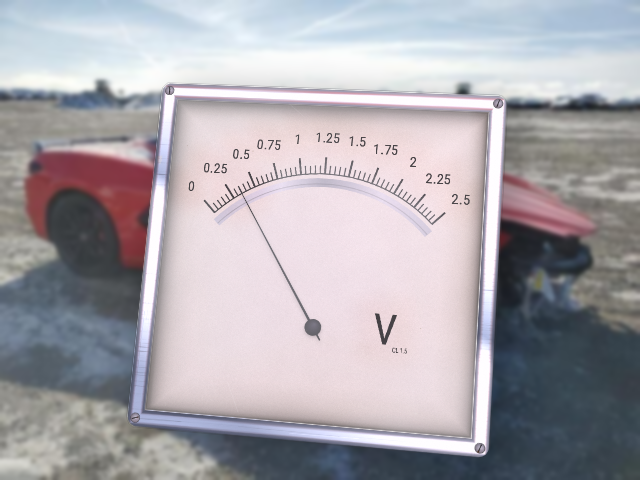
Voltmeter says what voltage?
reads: 0.35 V
